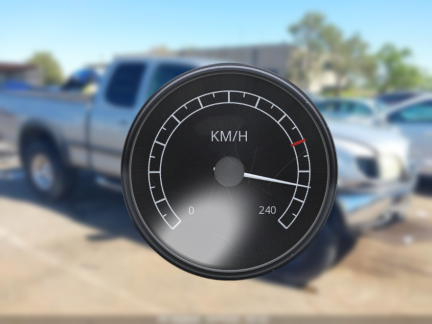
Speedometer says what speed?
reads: 210 km/h
